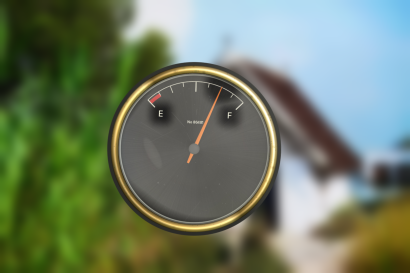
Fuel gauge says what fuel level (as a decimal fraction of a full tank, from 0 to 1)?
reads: 0.75
